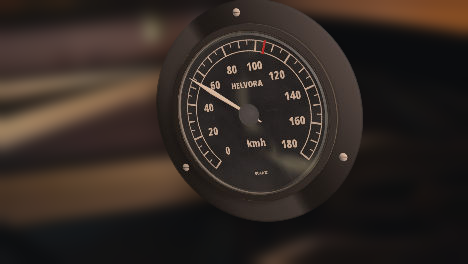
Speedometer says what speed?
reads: 55 km/h
